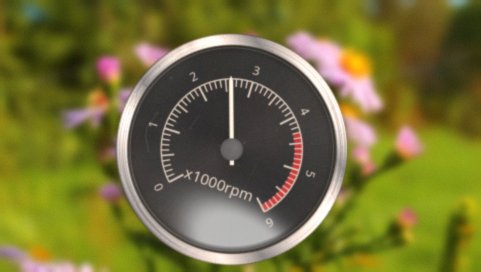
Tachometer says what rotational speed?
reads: 2600 rpm
